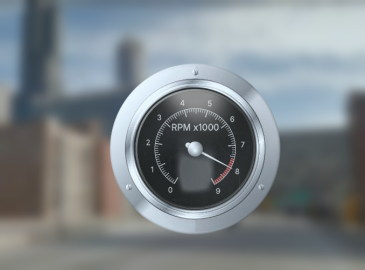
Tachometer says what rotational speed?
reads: 8000 rpm
